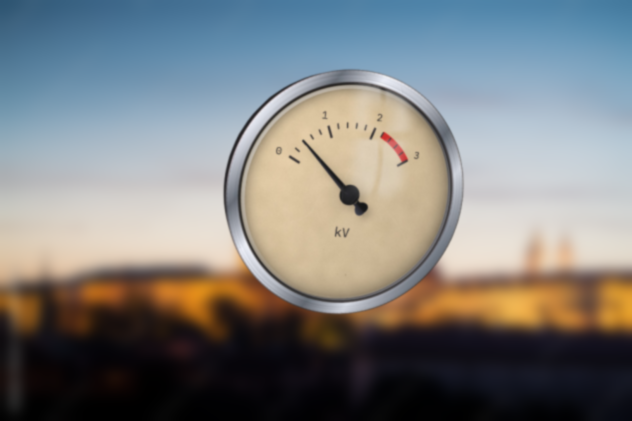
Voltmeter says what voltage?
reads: 0.4 kV
